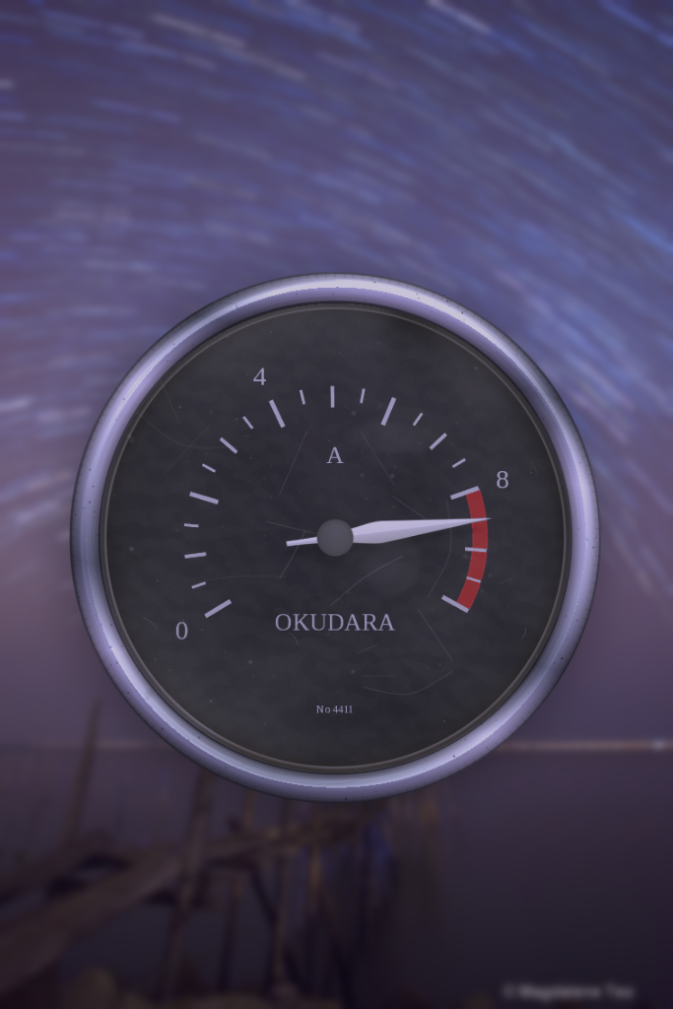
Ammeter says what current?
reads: 8.5 A
